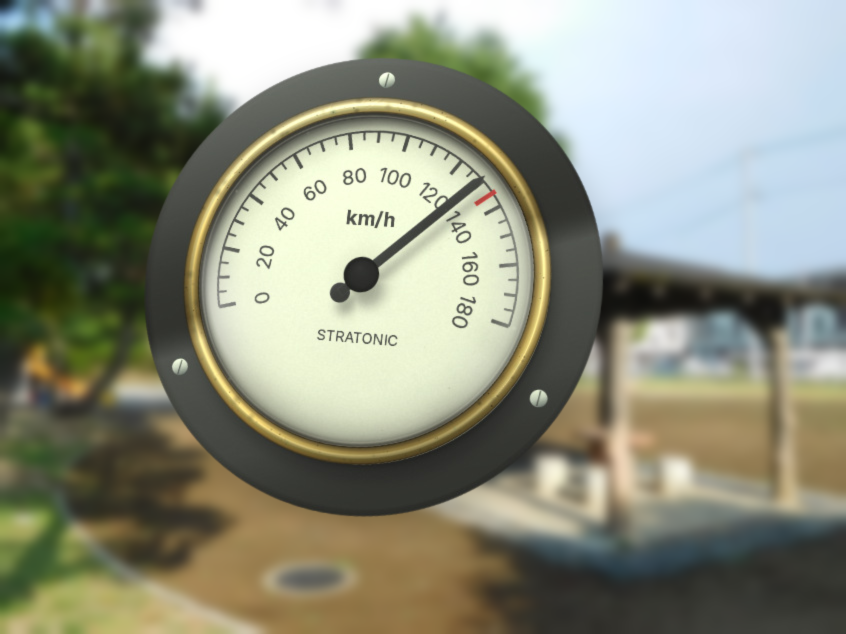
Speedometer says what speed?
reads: 130 km/h
